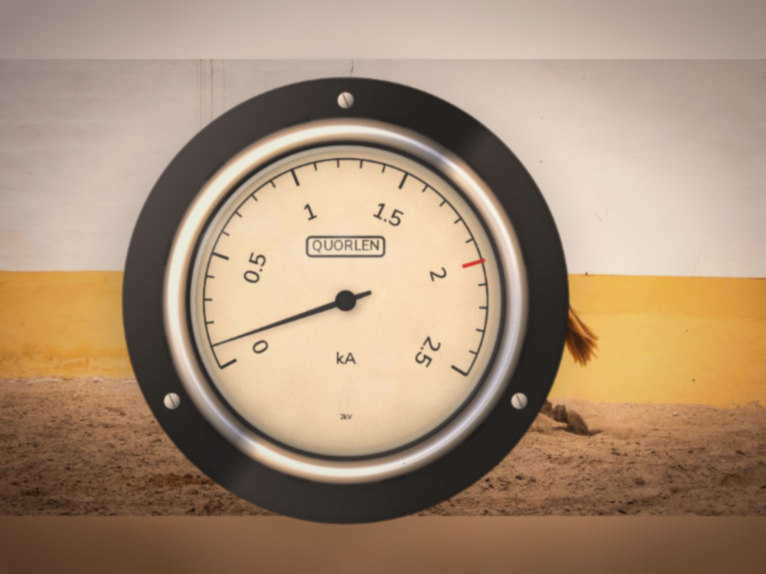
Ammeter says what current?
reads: 0.1 kA
